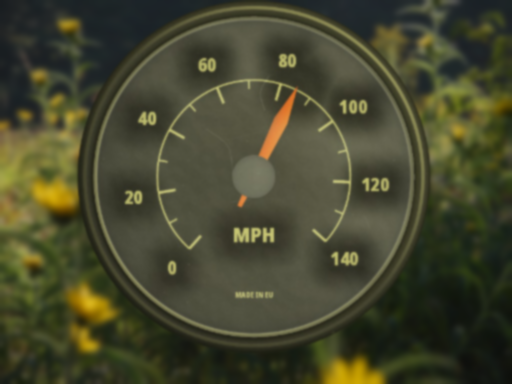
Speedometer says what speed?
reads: 85 mph
